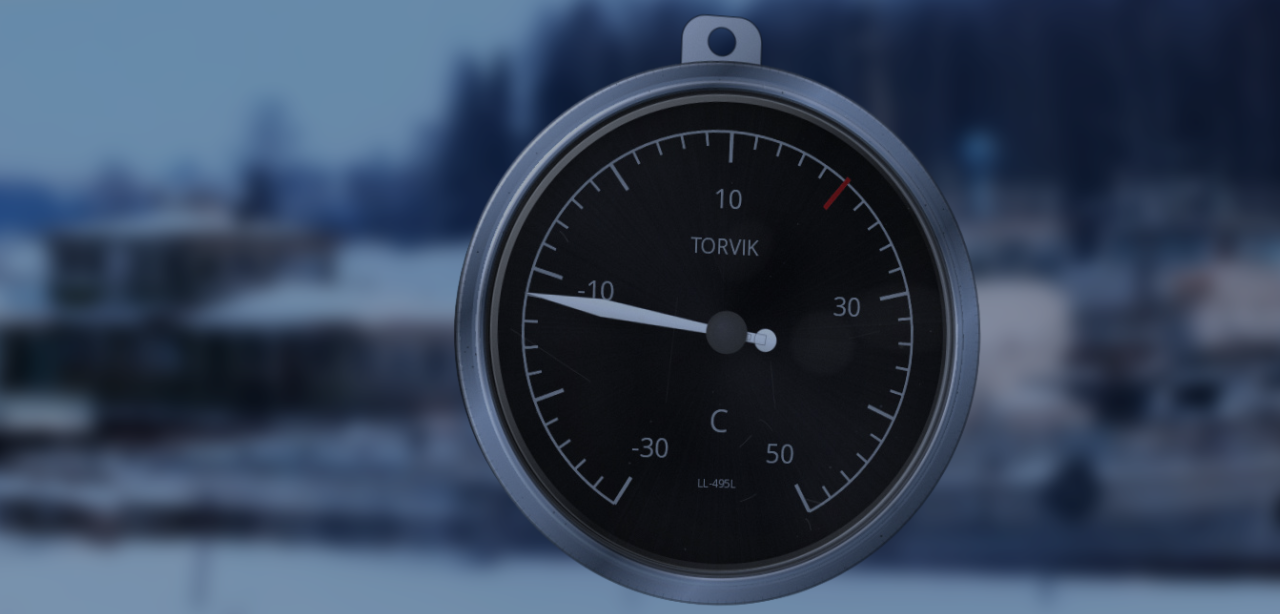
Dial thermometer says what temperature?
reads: -12 °C
